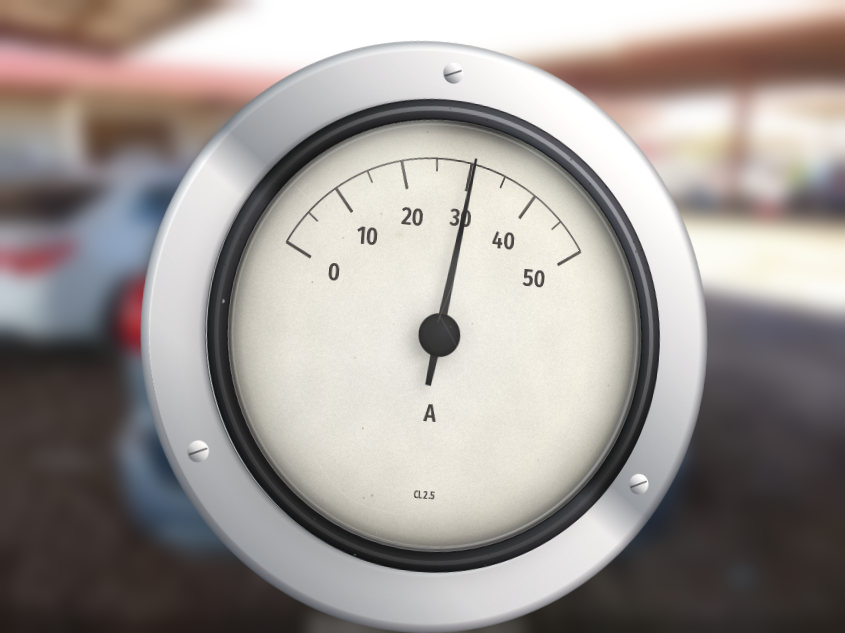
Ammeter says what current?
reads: 30 A
